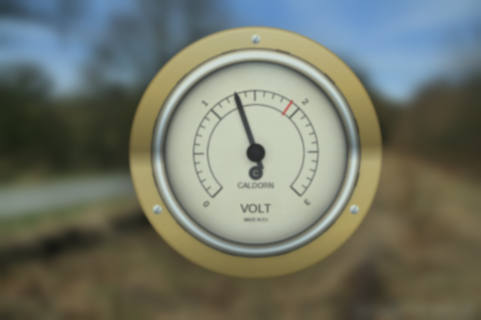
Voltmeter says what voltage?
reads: 1.3 V
